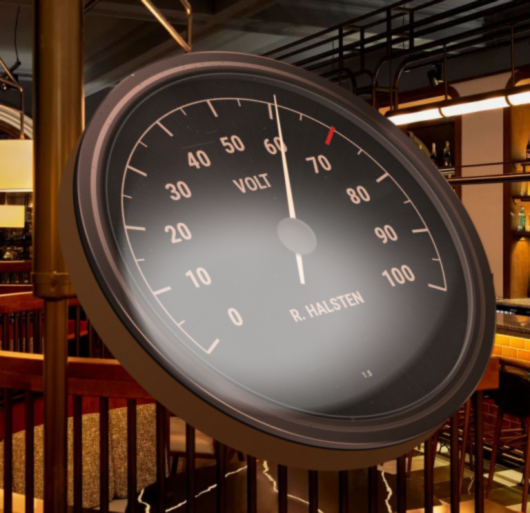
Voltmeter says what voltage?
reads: 60 V
